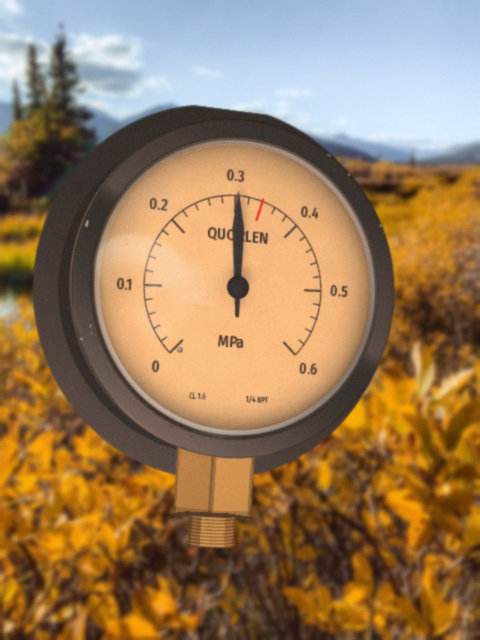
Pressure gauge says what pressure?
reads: 0.3 MPa
